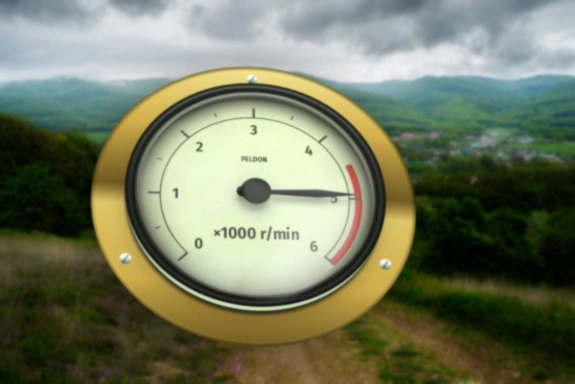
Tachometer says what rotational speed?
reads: 5000 rpm
